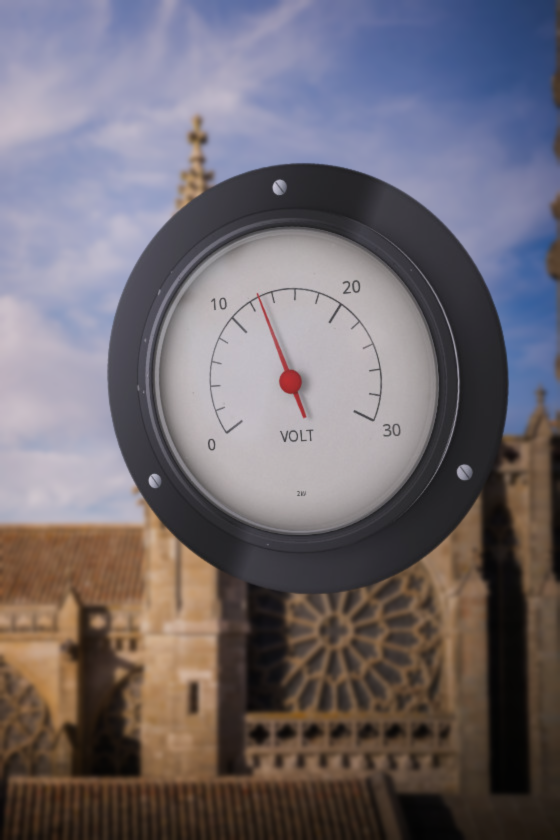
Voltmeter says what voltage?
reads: 13 V
